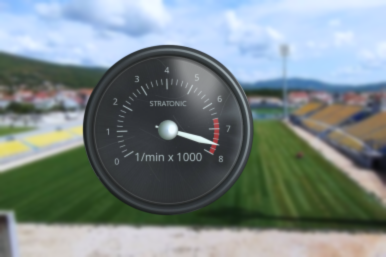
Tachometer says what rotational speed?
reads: 7600 rpm
